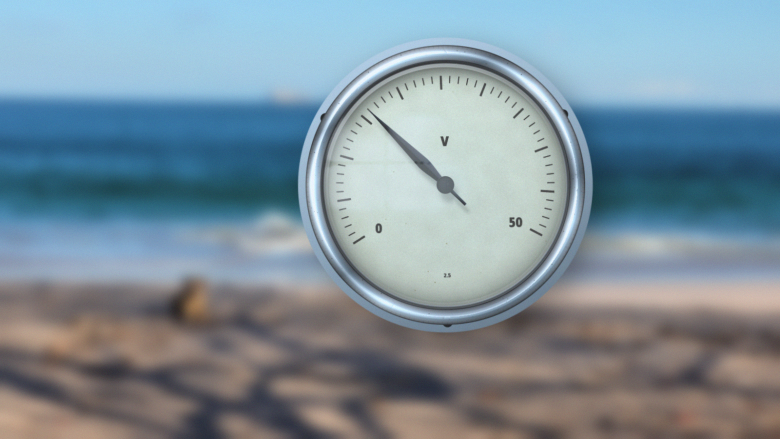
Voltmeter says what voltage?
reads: 16 V
